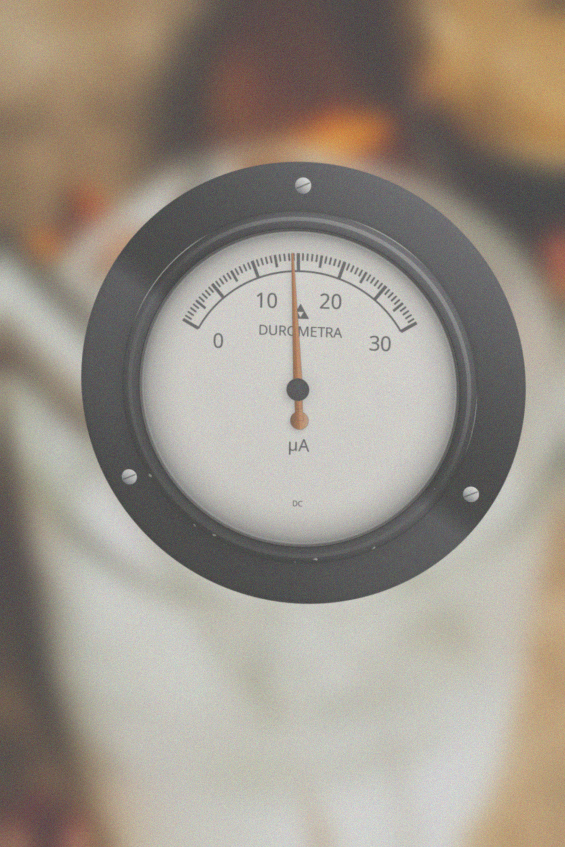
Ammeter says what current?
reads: 14.5 µA
